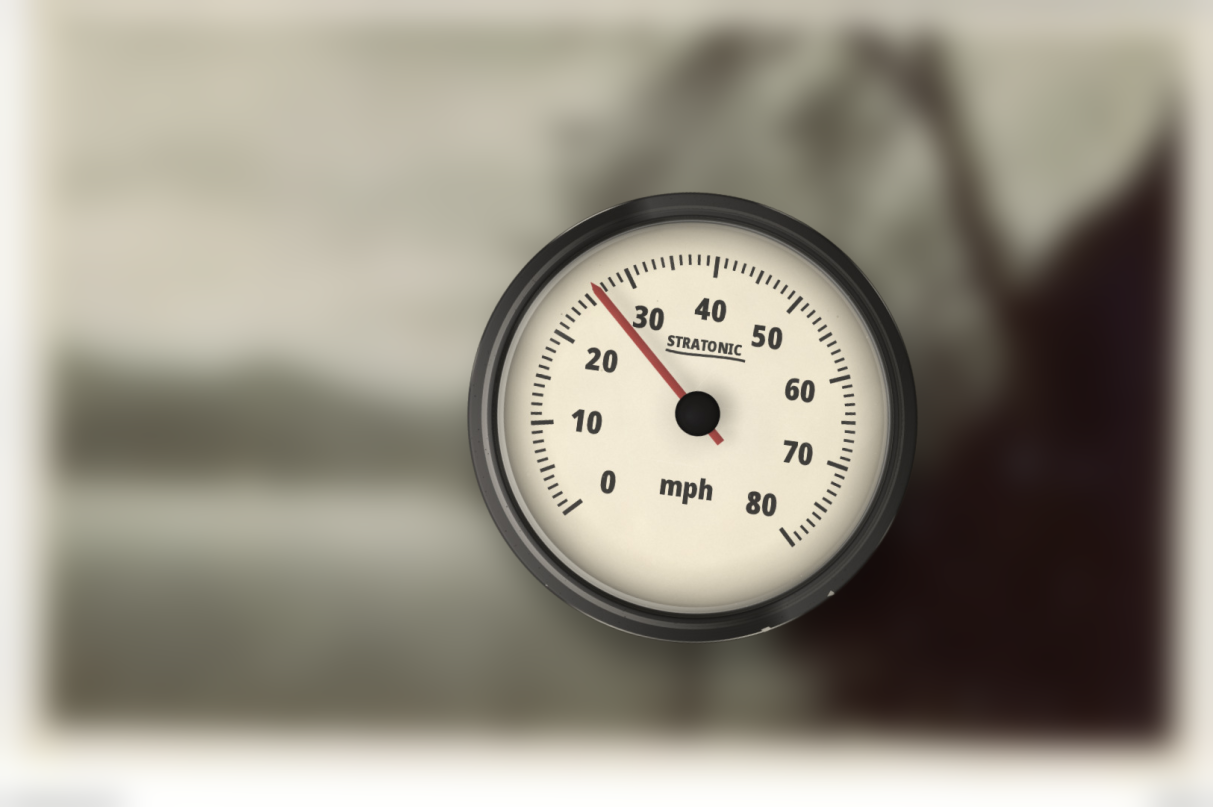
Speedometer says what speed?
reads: 26 mph
